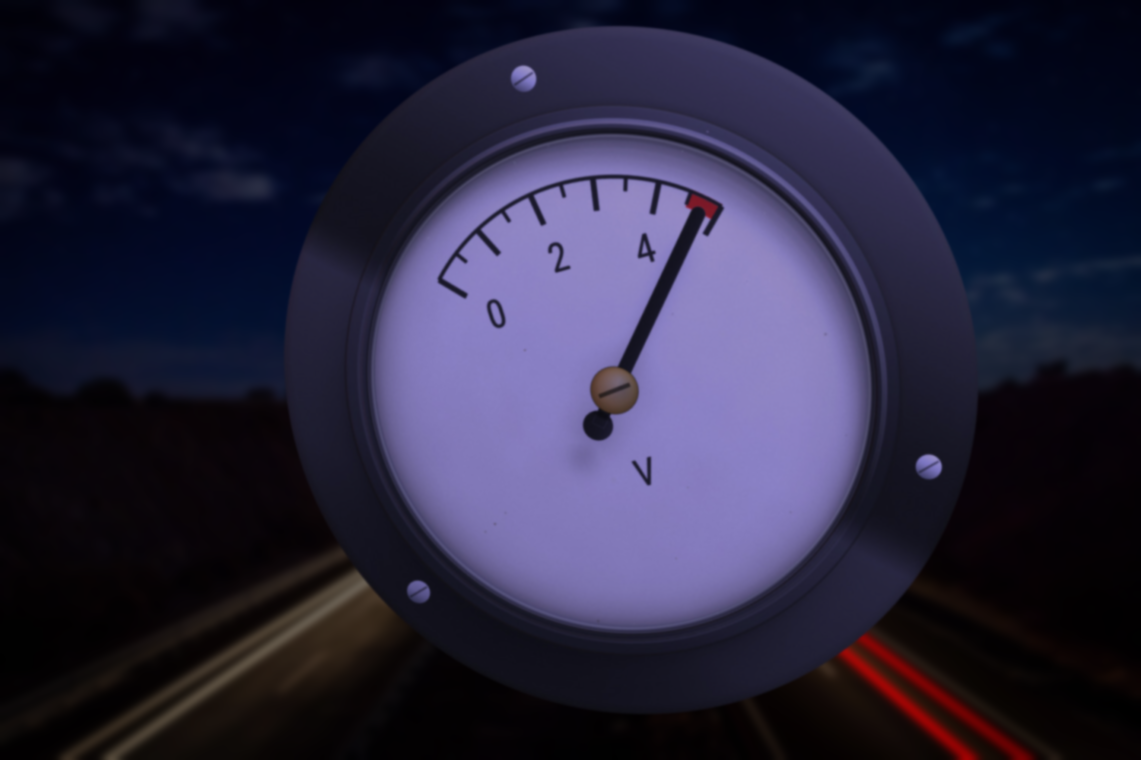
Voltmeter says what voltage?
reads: 4.75 V
